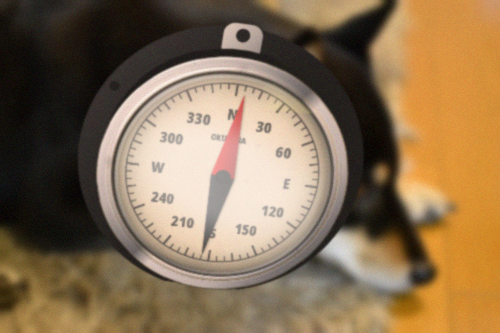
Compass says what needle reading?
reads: 5 °
